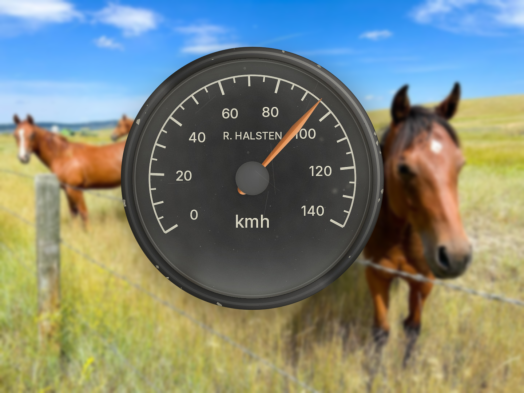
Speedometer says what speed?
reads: 95 km/h
